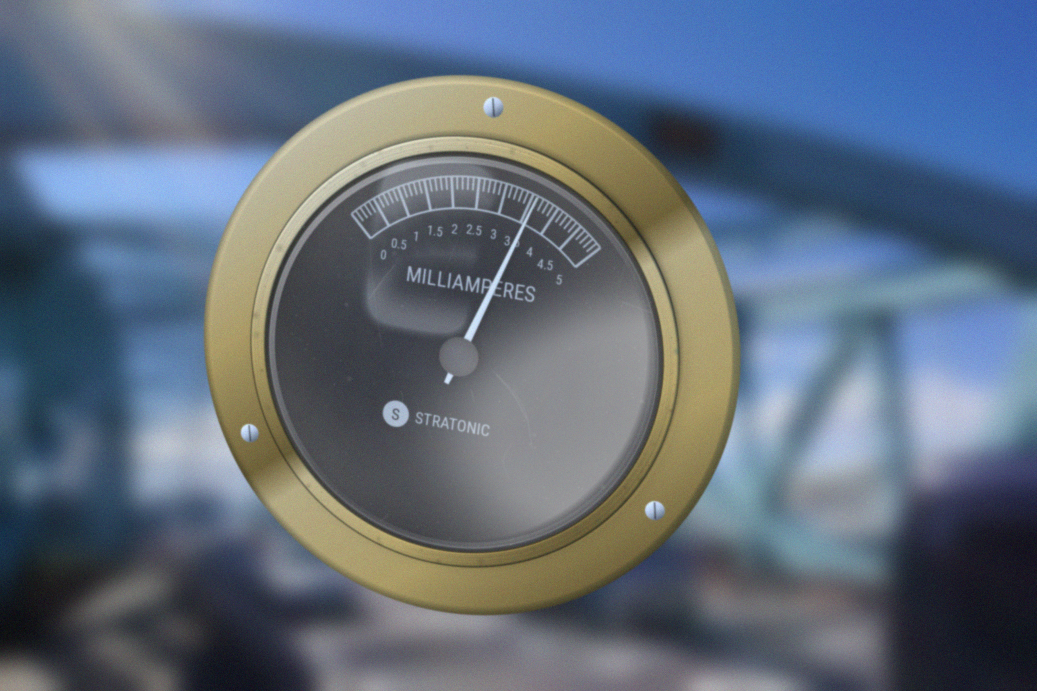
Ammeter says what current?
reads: 3.6 mA
